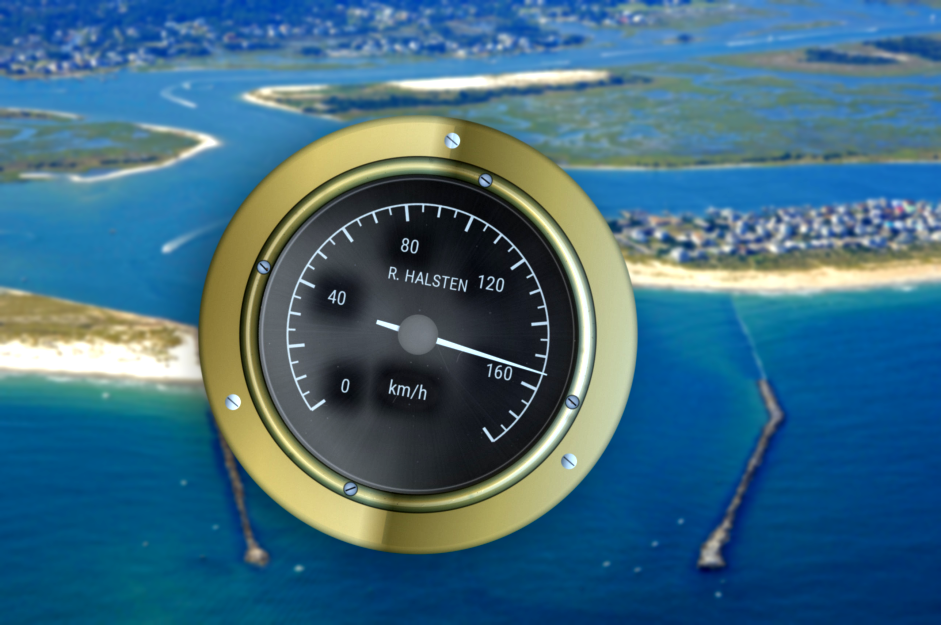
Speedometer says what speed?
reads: 155 km/h
